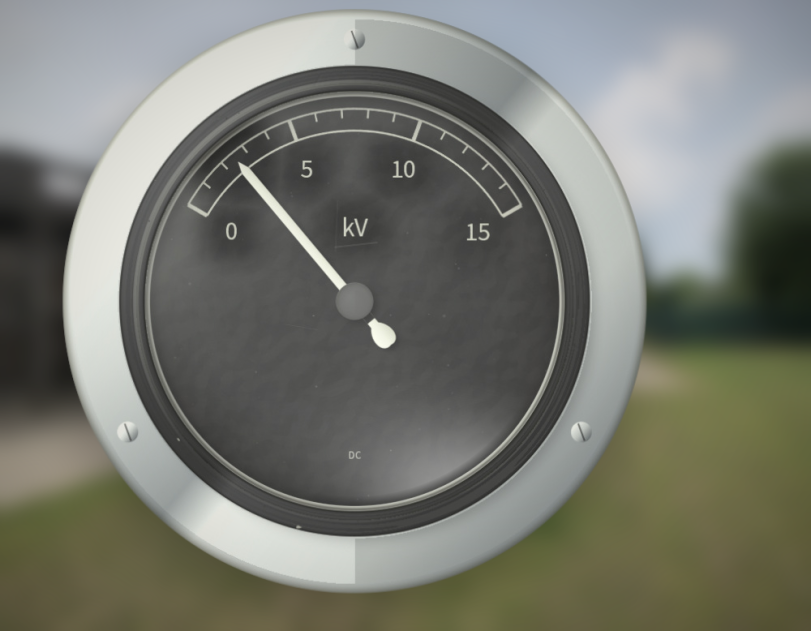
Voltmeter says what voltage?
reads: 2.5 kV
